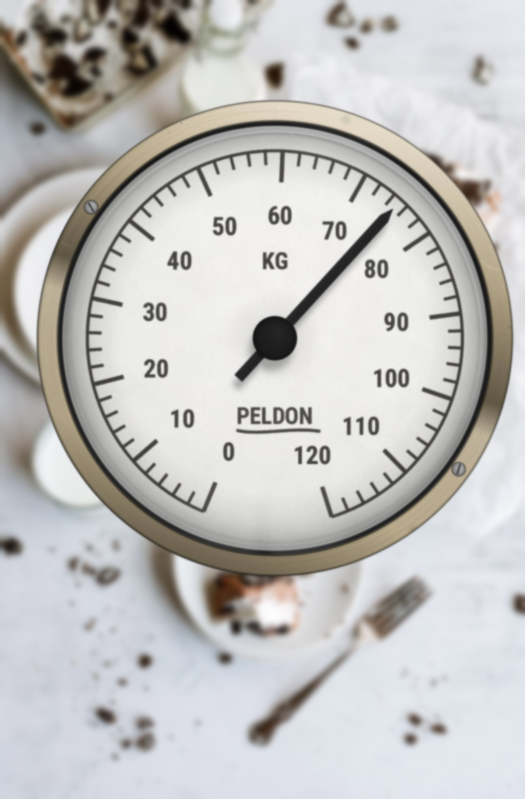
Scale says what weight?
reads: 75 kg
